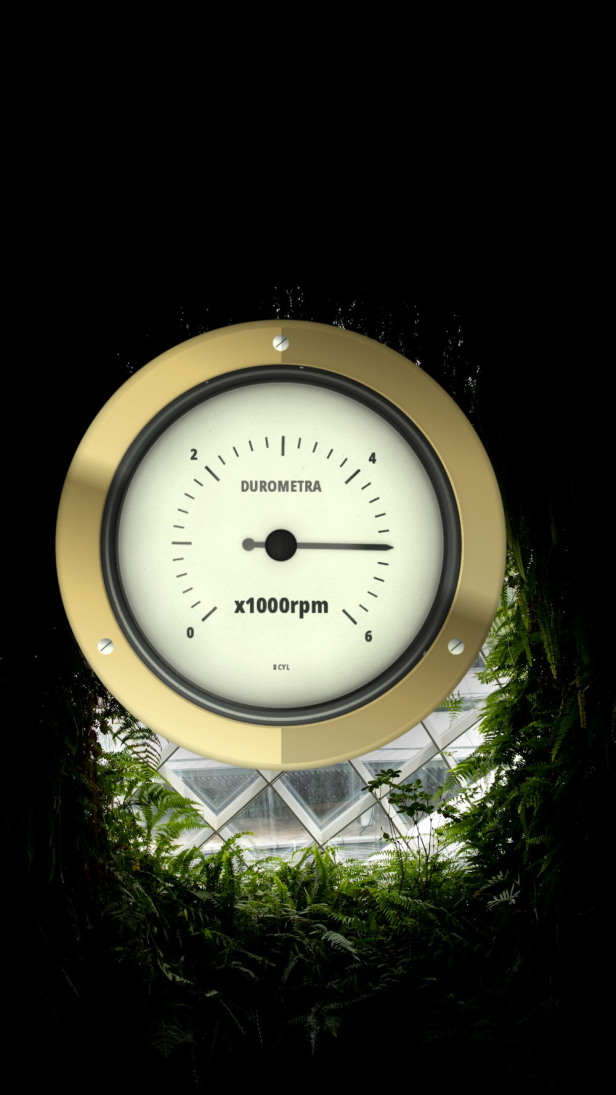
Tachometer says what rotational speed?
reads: 5000 rpm
